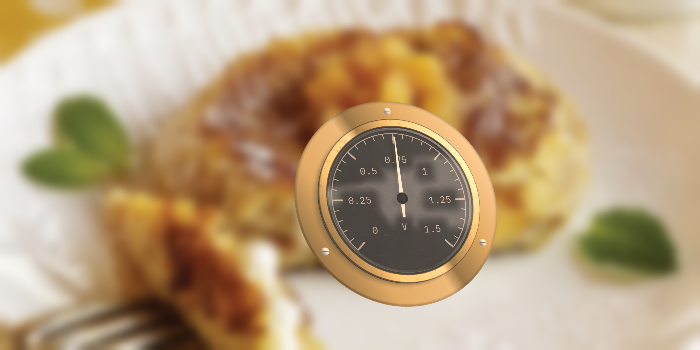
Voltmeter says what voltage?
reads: 0.75 V
